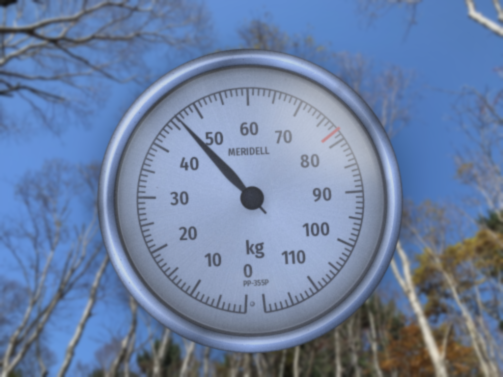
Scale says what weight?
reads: 46 kg
